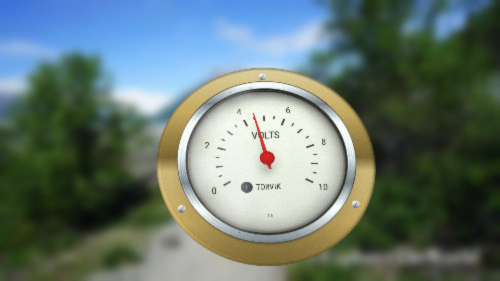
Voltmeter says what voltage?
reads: 4.5 V
